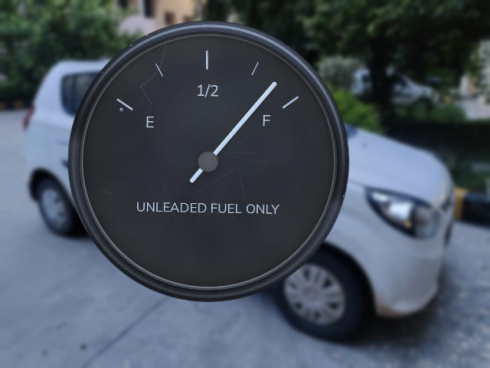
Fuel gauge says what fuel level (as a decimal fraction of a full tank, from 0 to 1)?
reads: 0.875
